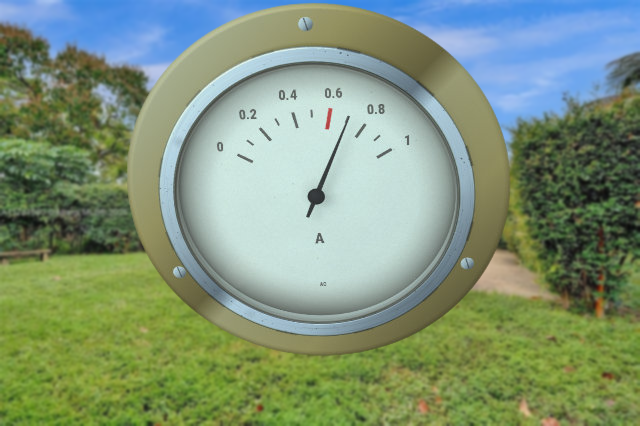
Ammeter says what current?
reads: 0.7 A
